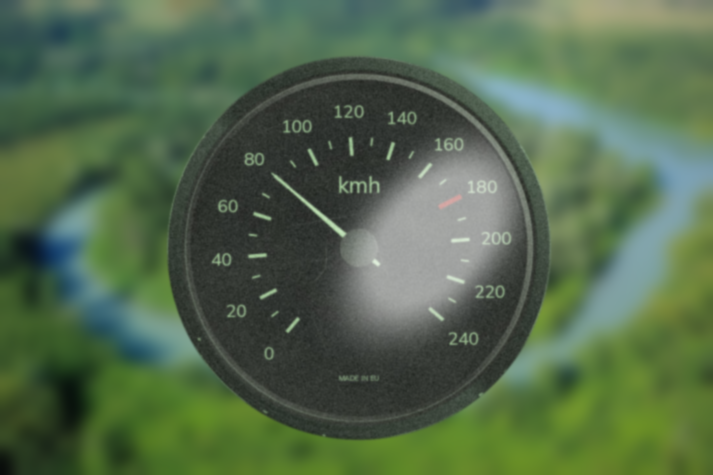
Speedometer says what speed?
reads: 80 km/h
